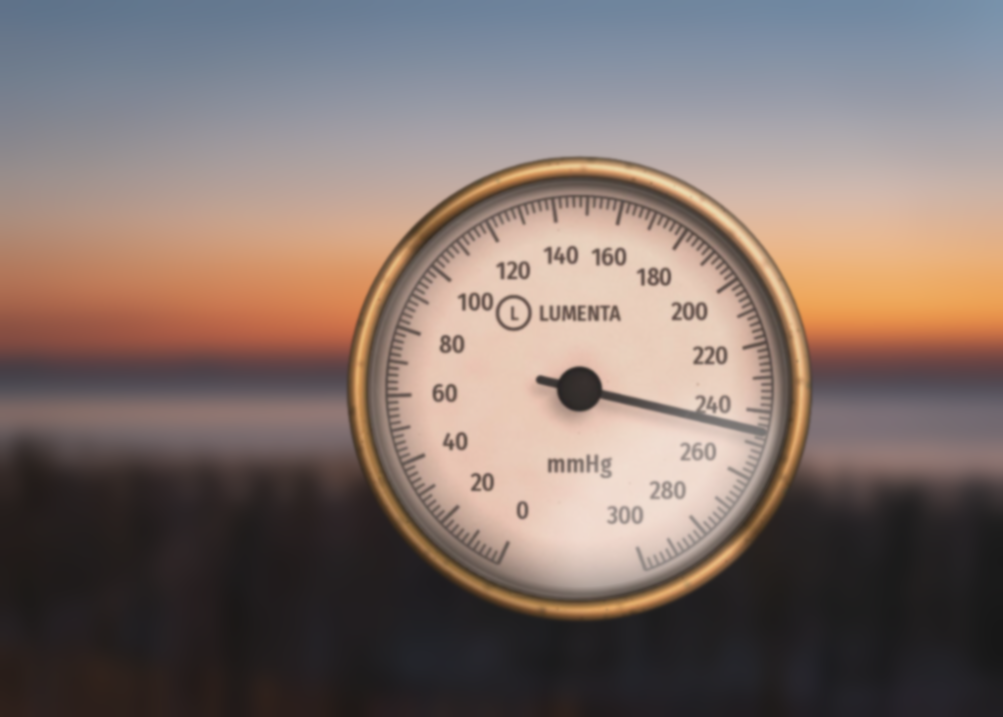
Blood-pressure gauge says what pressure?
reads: 246 mmHg
